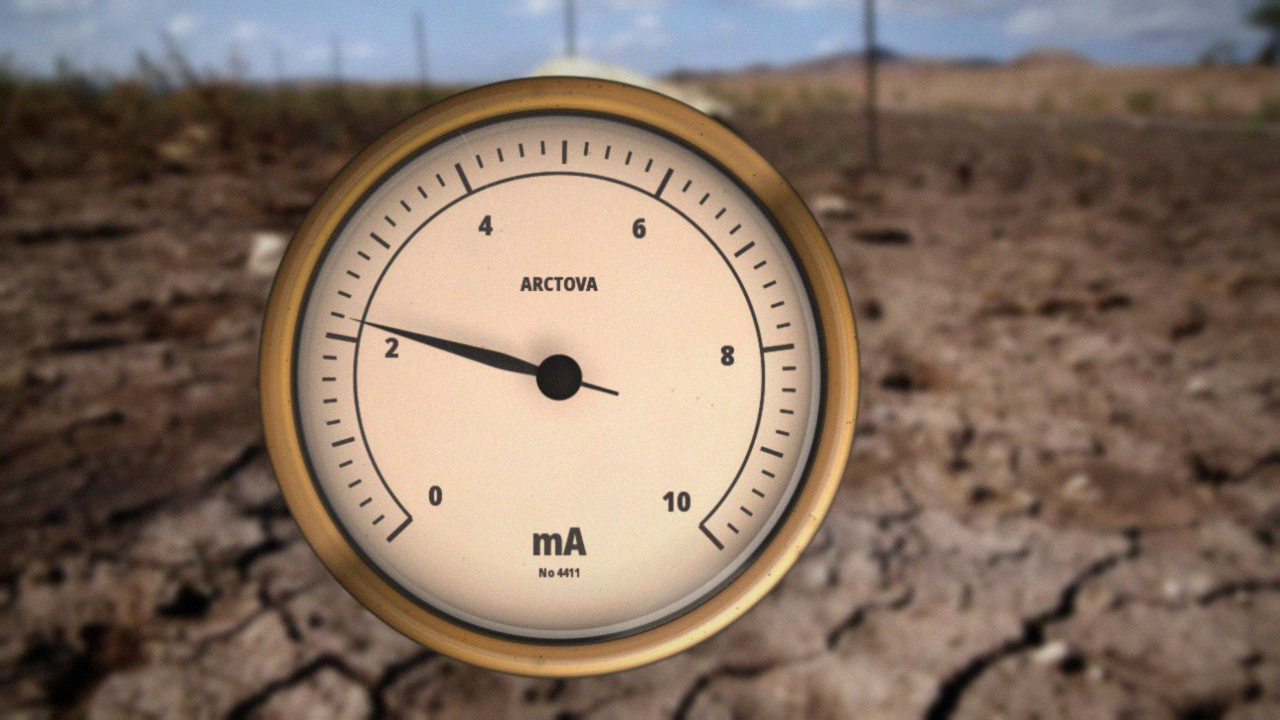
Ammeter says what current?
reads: 2.2 mA
